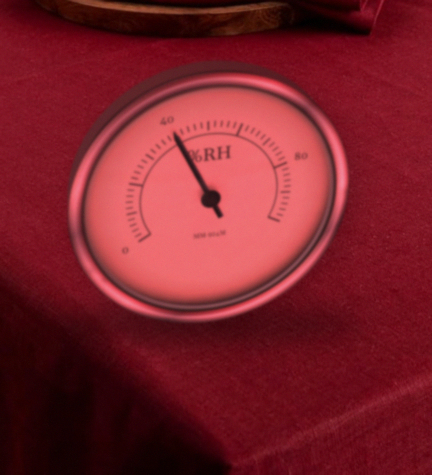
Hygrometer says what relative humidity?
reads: 40 %
